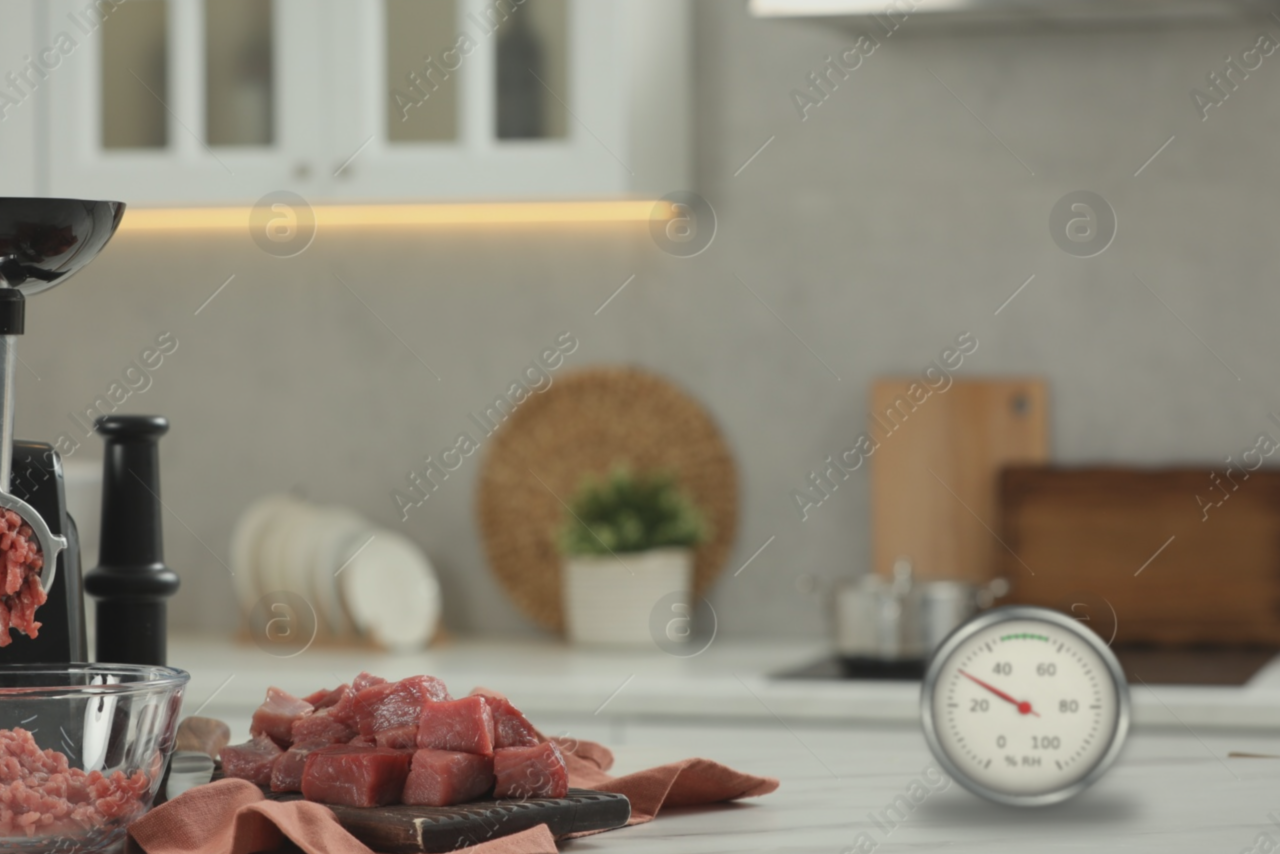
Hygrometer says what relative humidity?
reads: 30 %
